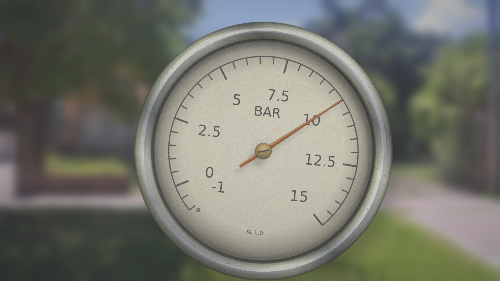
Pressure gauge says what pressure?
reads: 10 bar
